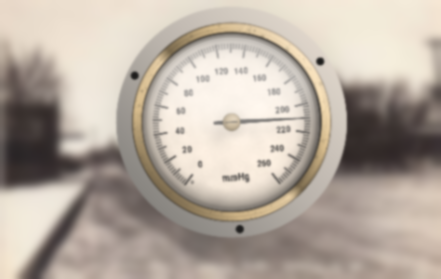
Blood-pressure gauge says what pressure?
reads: 210 mmHg
